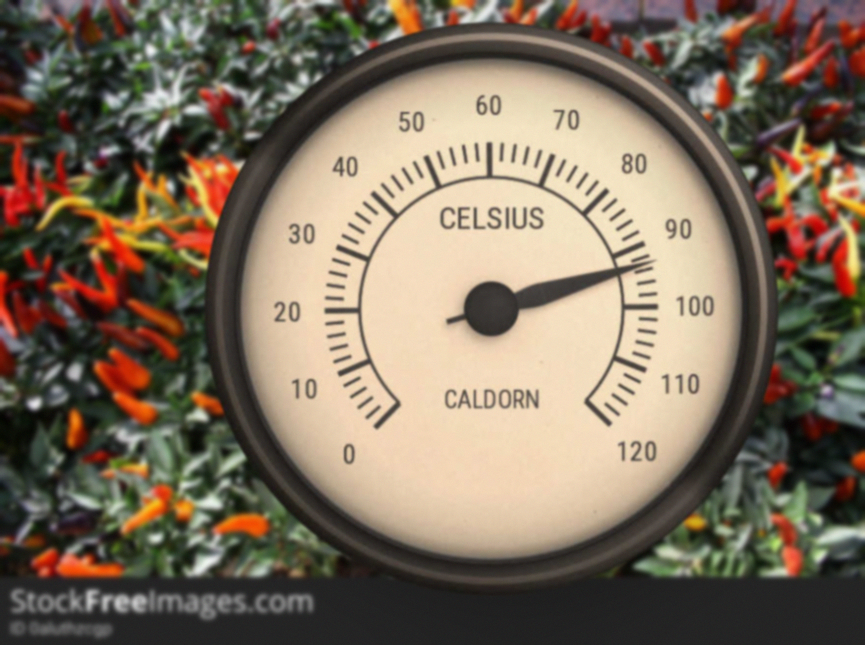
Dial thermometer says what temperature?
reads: 93 °C
